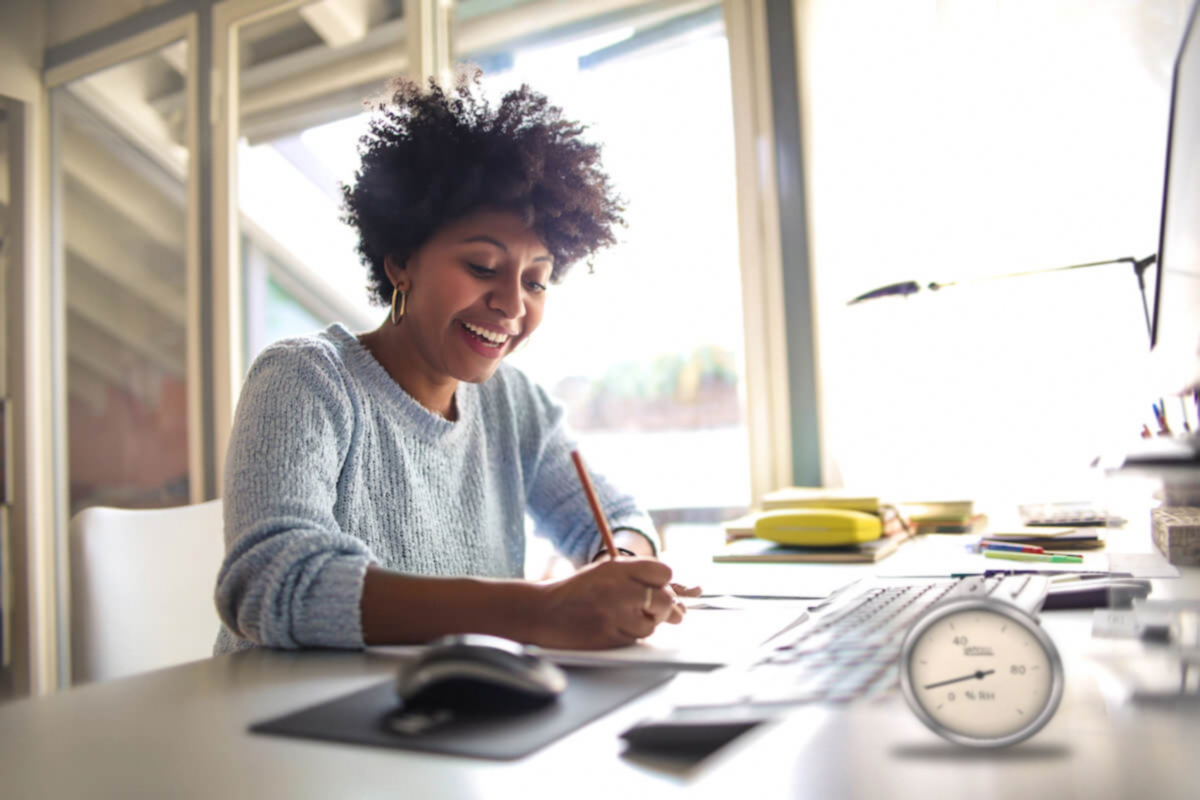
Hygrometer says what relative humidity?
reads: 10 %
